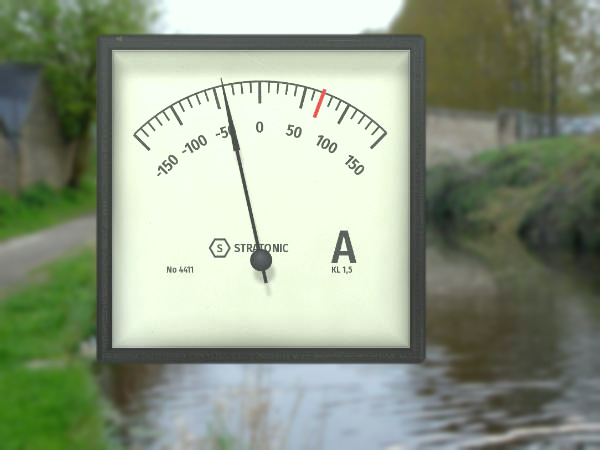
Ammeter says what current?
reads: -40 A
